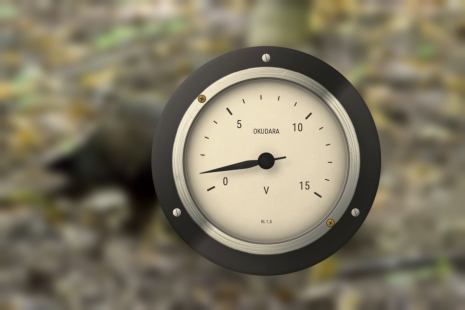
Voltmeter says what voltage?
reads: 1 V
